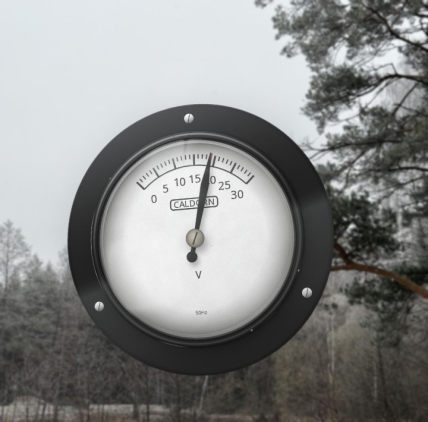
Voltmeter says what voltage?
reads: 19 V
